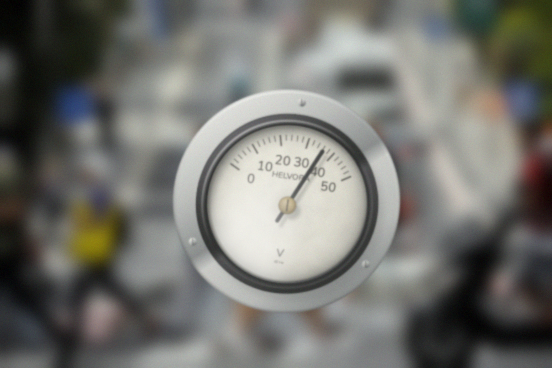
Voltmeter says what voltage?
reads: 36 V
